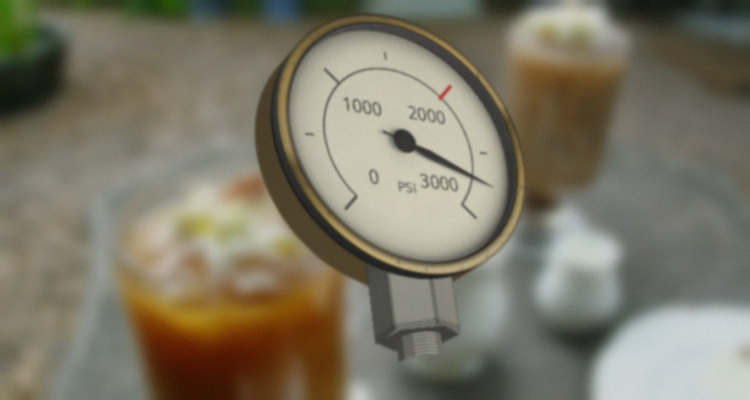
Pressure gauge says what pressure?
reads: 2750 psi
